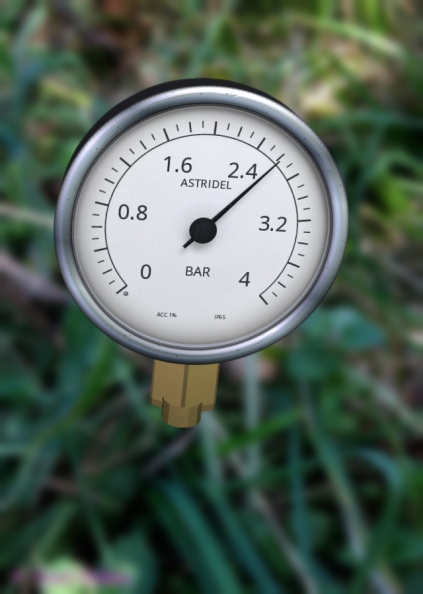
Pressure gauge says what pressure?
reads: 2.6 bar
